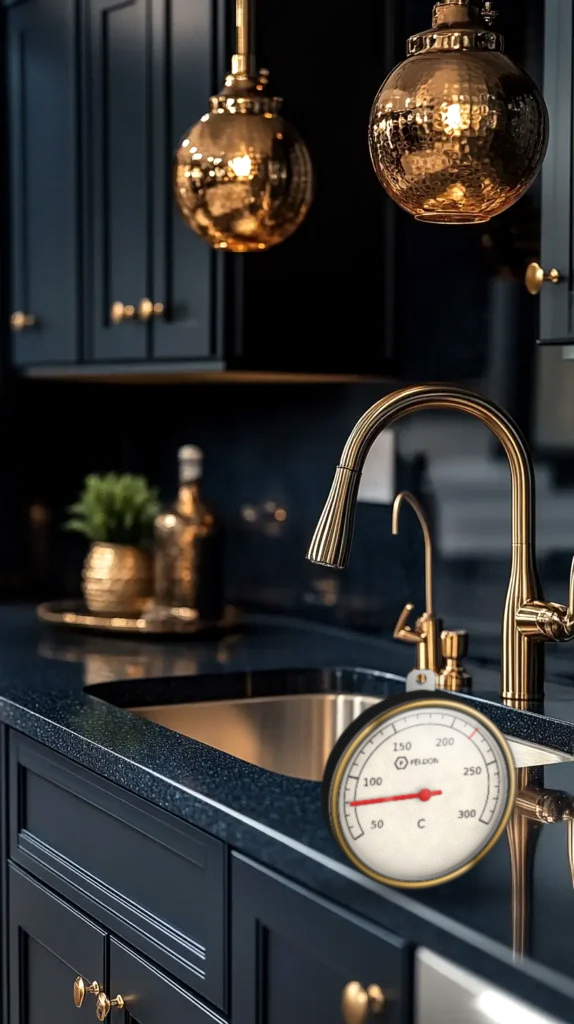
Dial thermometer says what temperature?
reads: 80 °C
